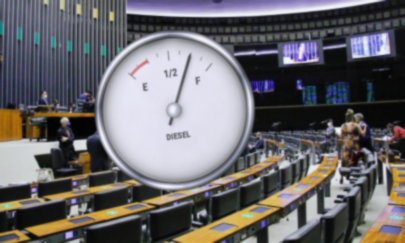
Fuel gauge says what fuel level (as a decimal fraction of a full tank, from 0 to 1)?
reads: 0.75
